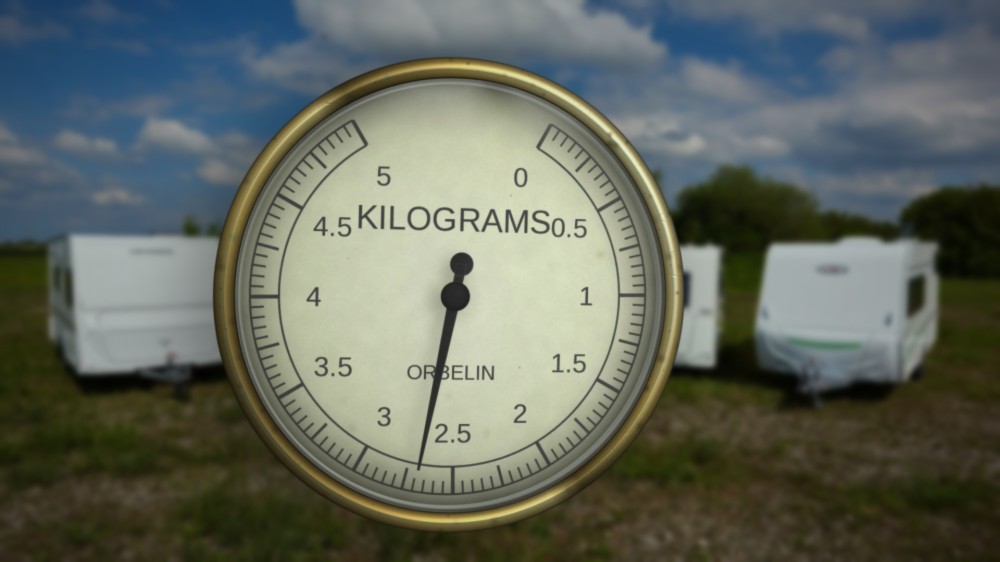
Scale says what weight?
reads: 2.7 kg
